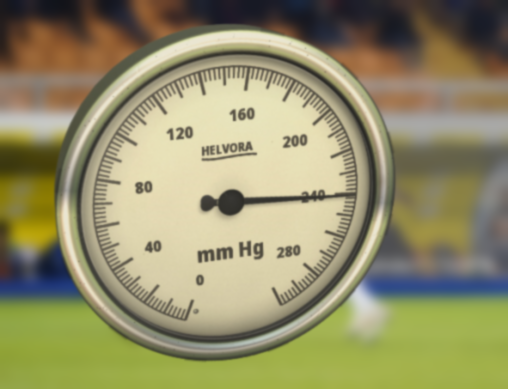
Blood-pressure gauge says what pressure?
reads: 240 mmHg
